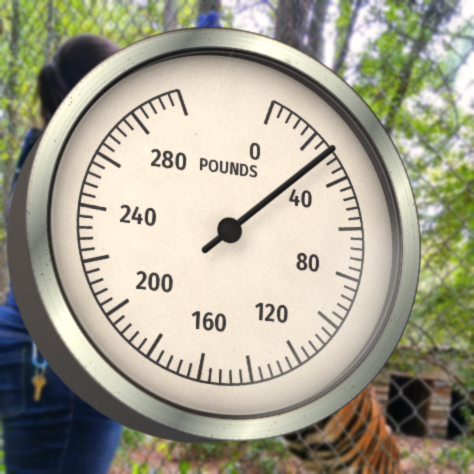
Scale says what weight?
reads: 28 lb
